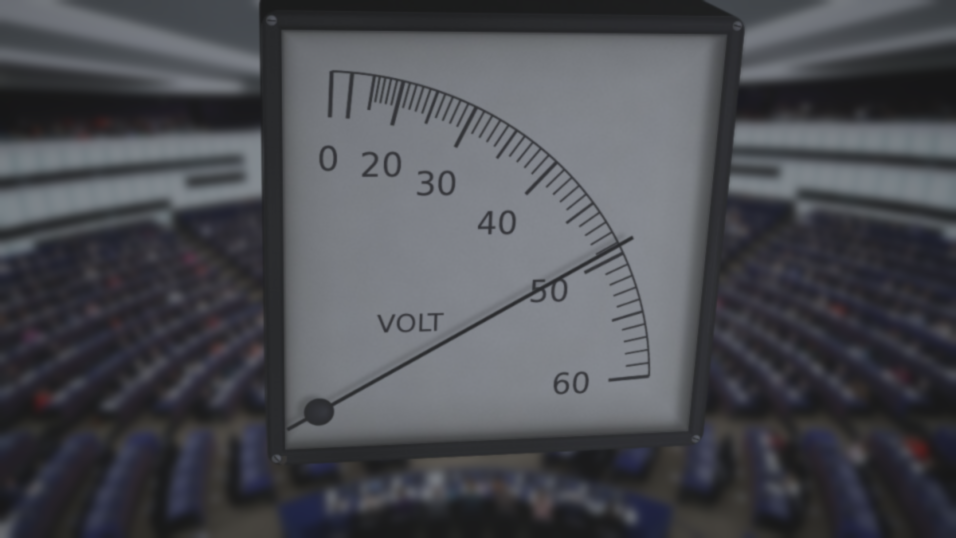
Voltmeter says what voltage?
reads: 49 V
